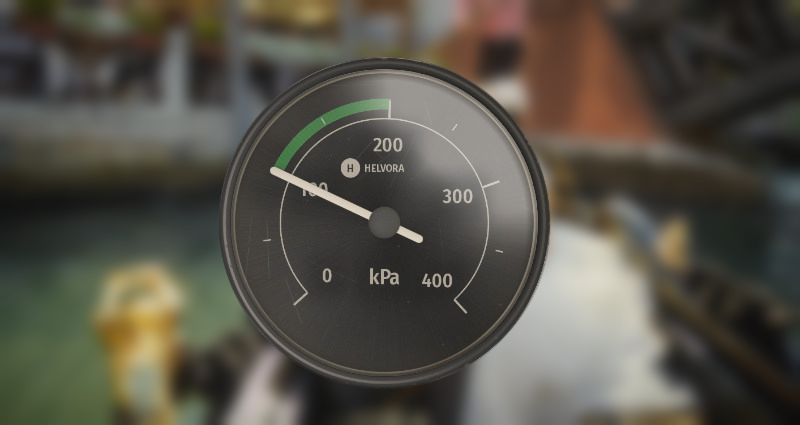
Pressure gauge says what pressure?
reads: 100 kPa
